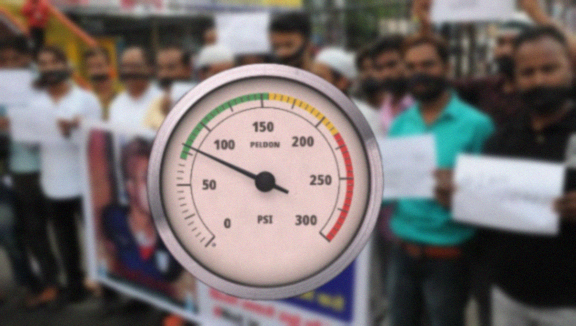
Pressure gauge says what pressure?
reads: 80 psi
